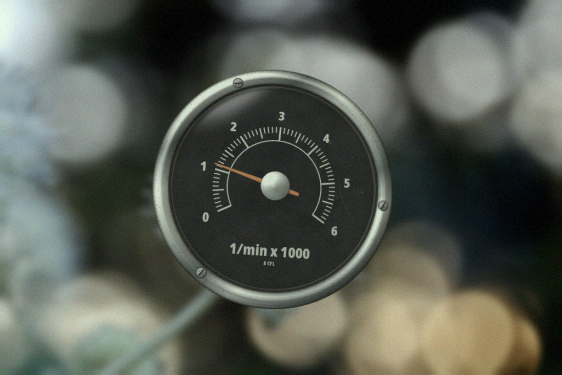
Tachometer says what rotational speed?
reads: 1100 rpm
